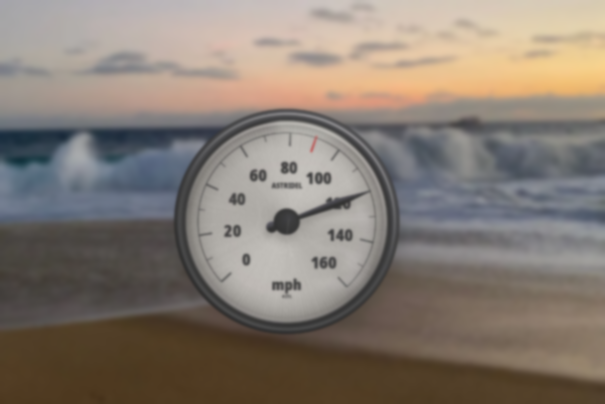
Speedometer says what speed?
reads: 120 mph
